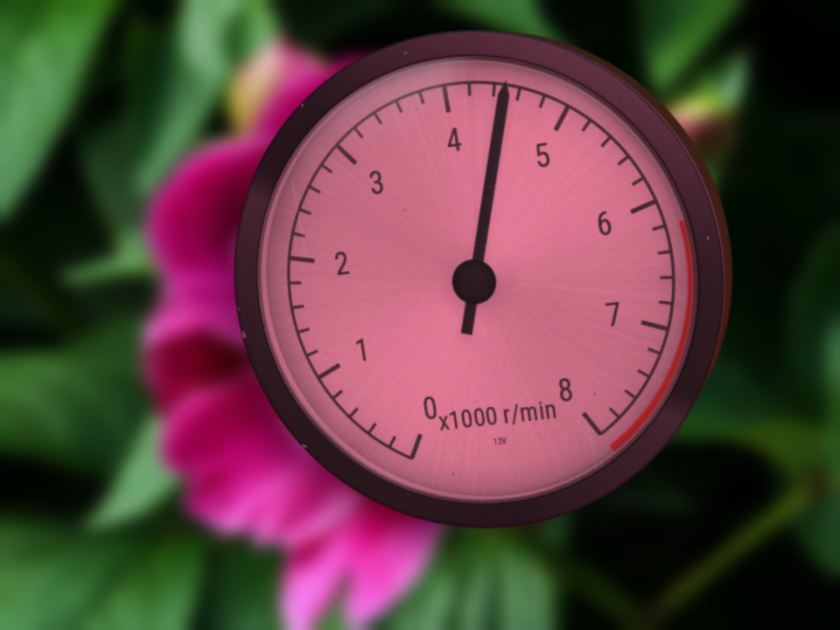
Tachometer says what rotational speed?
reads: 4500 rpm
